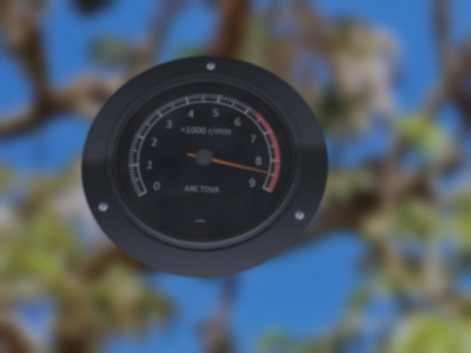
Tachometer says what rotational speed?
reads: 8500 rpm
